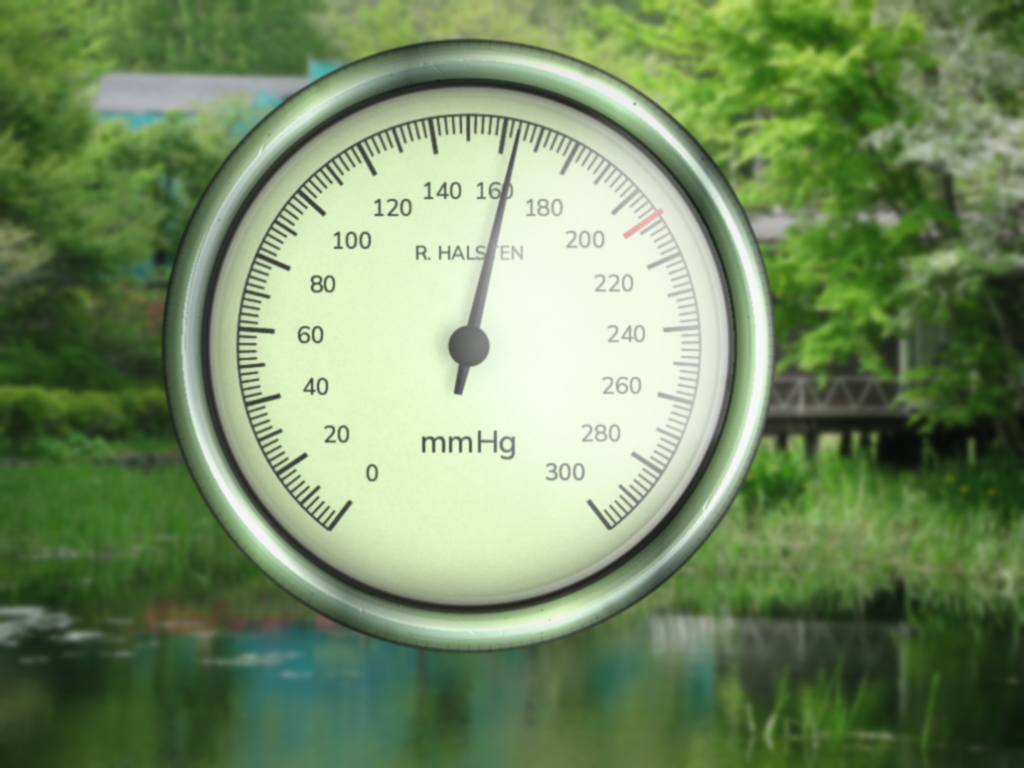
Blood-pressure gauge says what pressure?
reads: 164 mmHg
